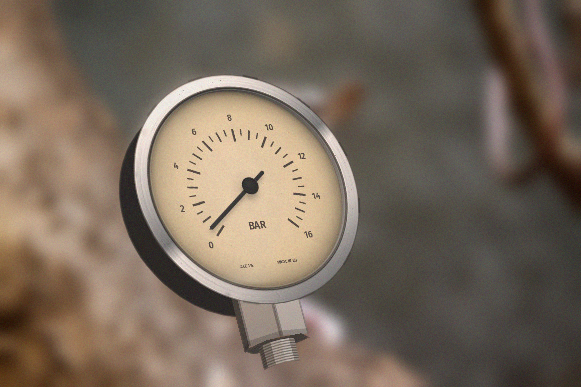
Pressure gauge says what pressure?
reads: 0.5 bar
